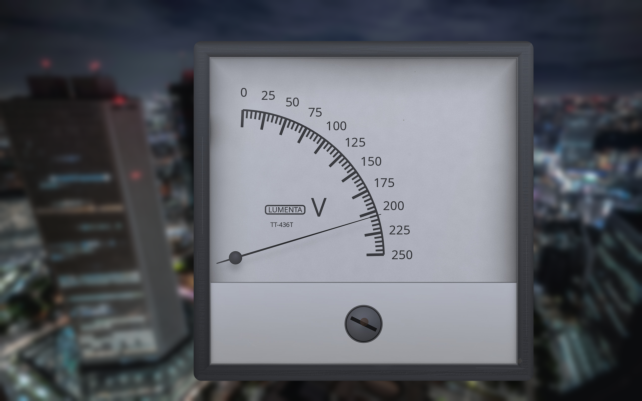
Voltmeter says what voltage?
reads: 205 V
